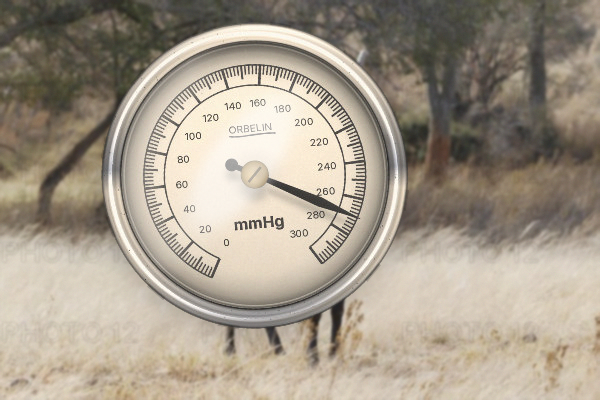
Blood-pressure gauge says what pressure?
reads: 270 mmHg
